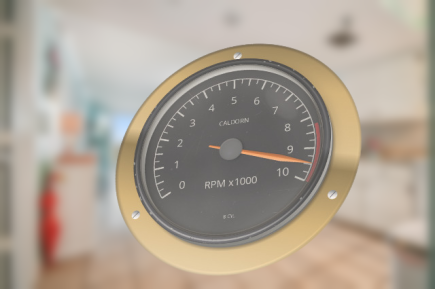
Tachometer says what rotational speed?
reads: 9500 rpm
